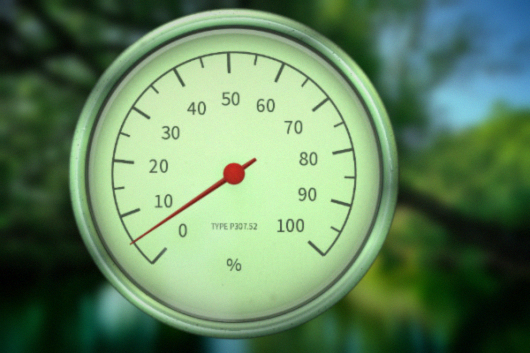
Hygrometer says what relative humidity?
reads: 5 %
